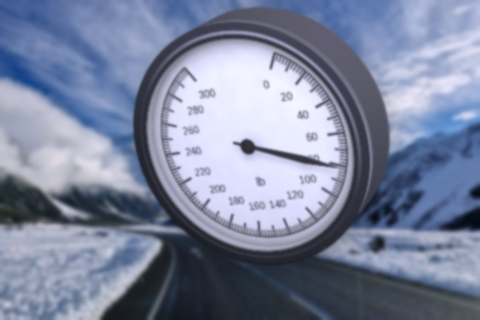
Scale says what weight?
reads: 80 lb
